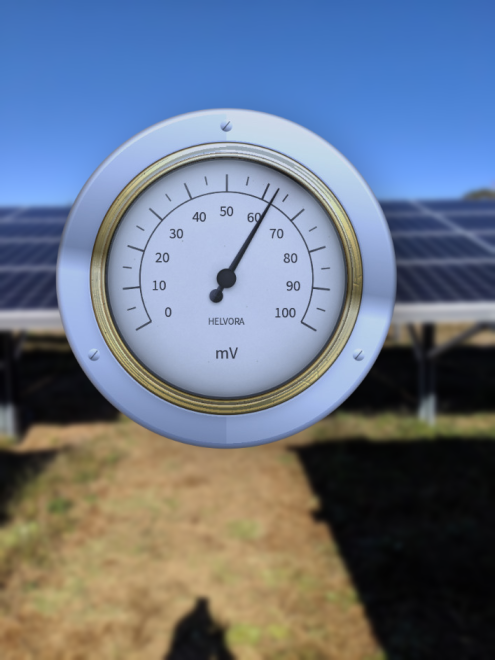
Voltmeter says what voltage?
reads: 62.5 mV
